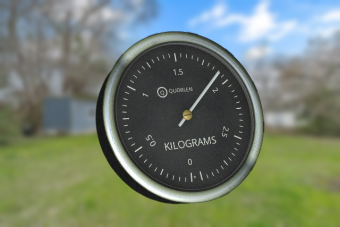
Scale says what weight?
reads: 1.9 kg
